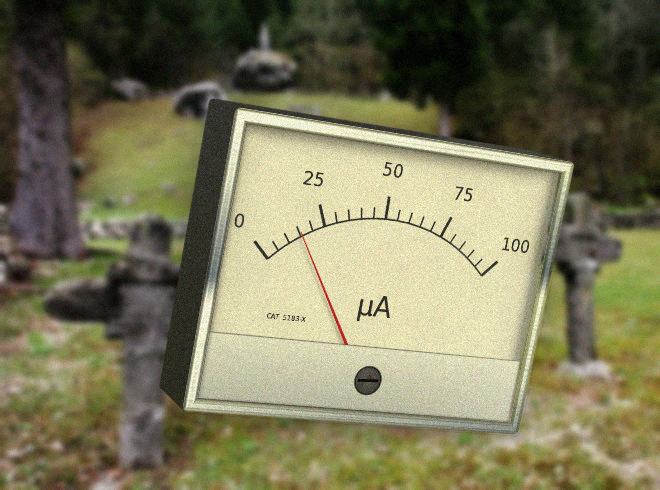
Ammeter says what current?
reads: 15 µA
